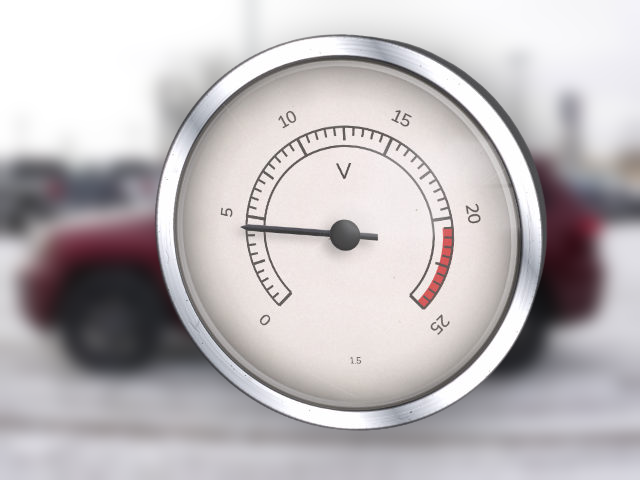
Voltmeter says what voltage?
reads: 4.5 V
